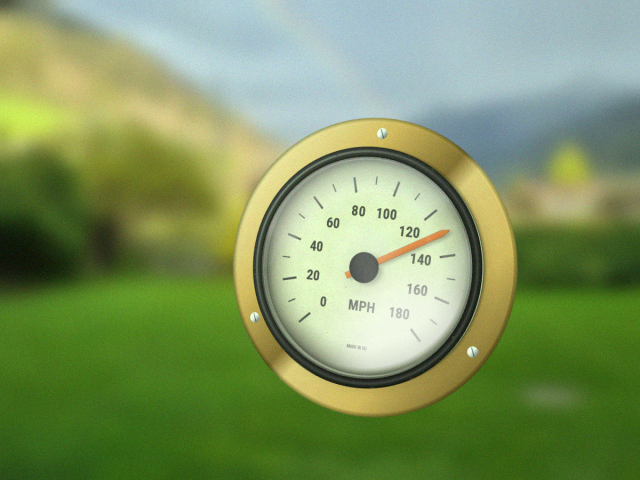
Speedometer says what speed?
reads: 130 mph
